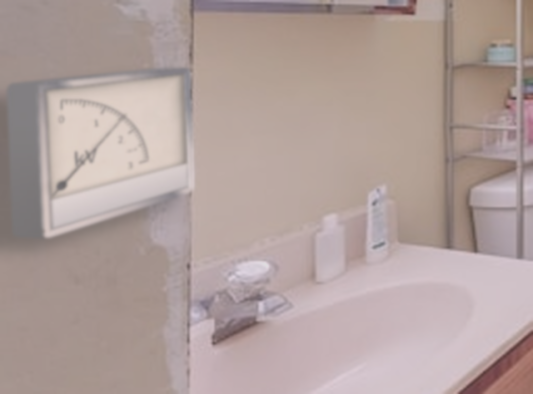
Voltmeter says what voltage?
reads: 1.5 kV
